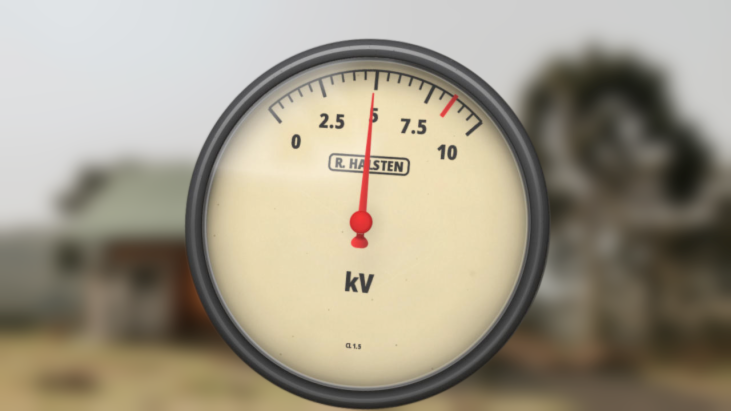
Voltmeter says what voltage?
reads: 5 kV
